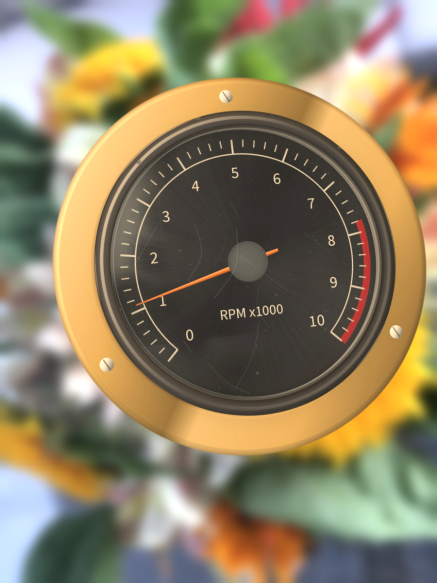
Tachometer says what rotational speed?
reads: 1100 rpm
